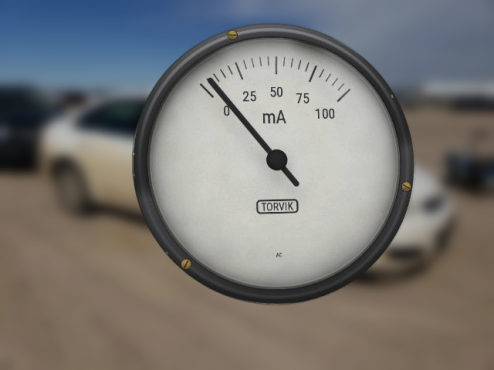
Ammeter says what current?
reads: 5 mA
